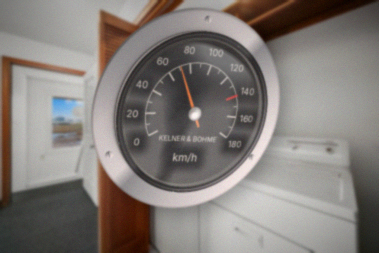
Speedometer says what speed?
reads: 70 km/h
